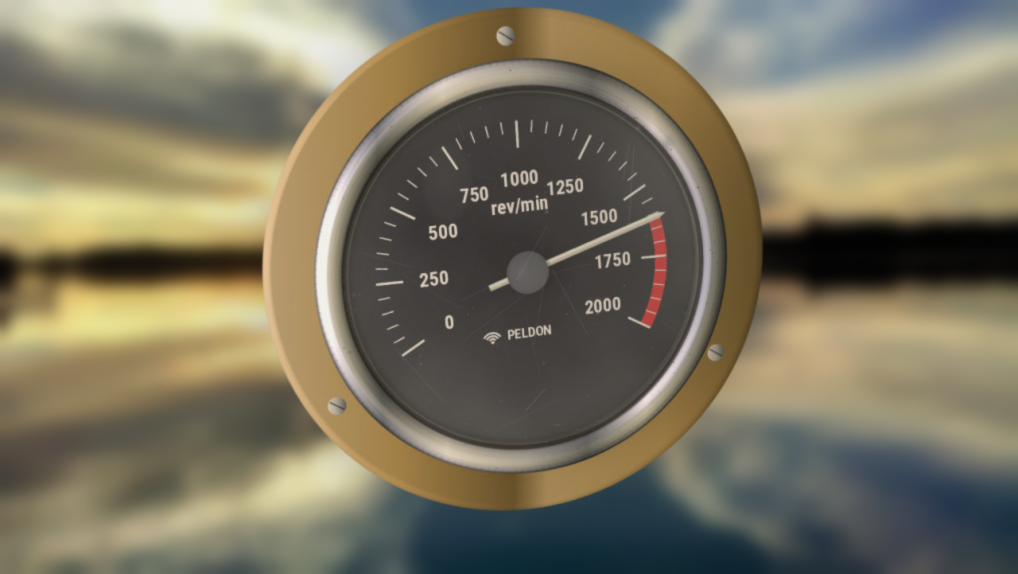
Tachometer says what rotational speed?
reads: 1600 rpm
